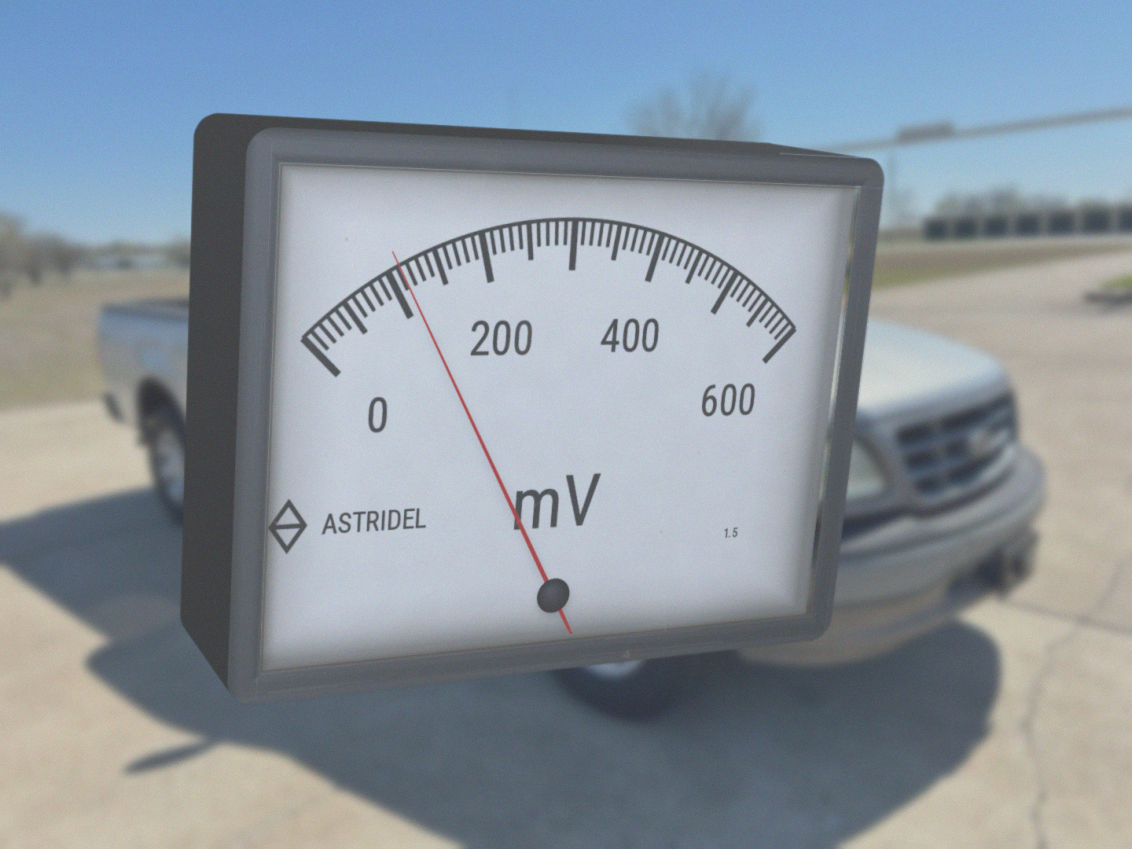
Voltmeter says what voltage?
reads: 110 mV
